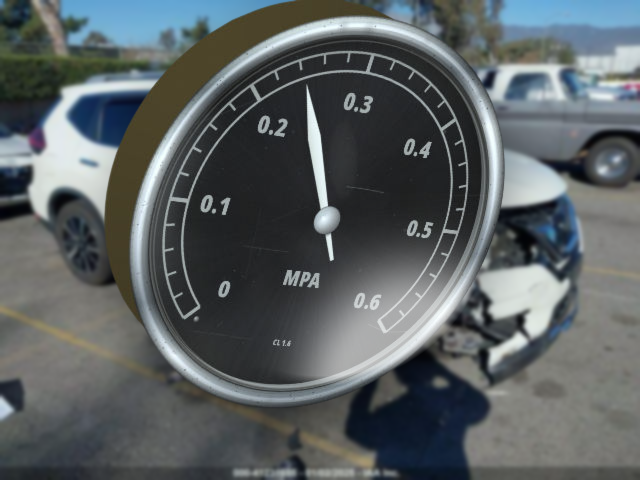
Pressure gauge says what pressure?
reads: 0.24 MPa
